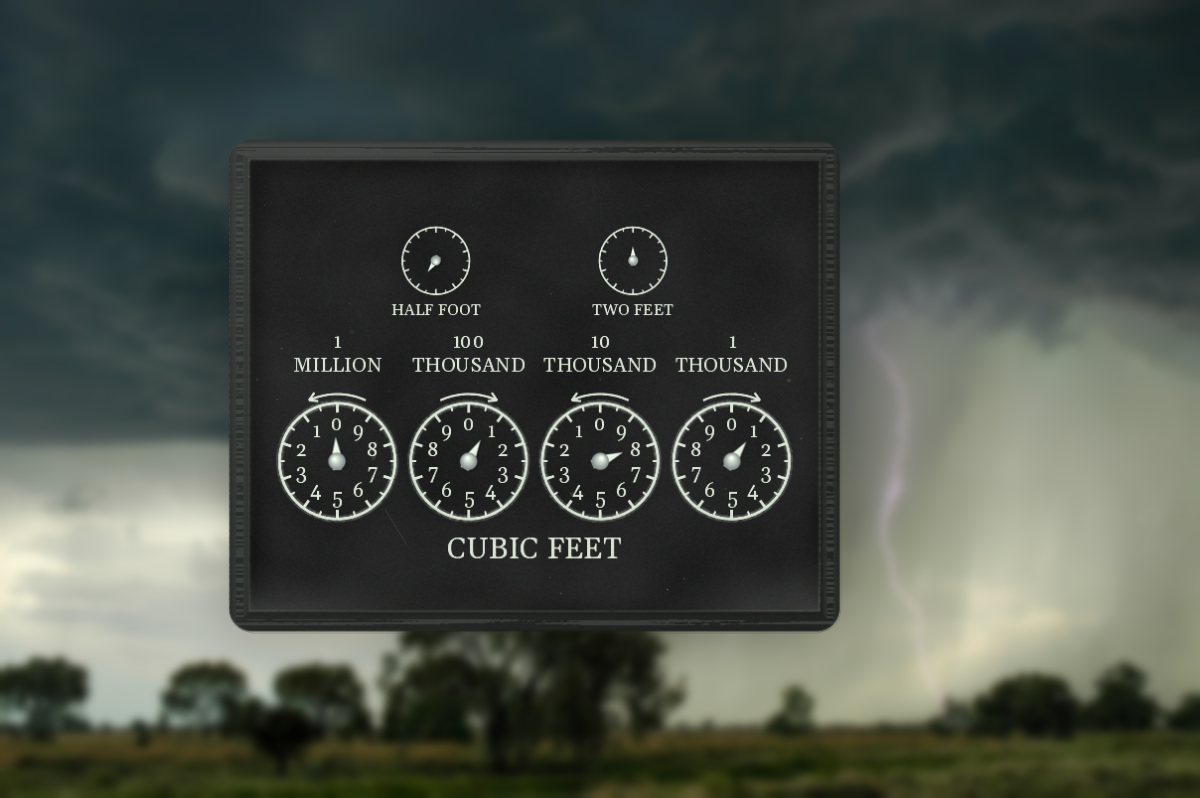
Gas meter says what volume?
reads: 8100 ft³
